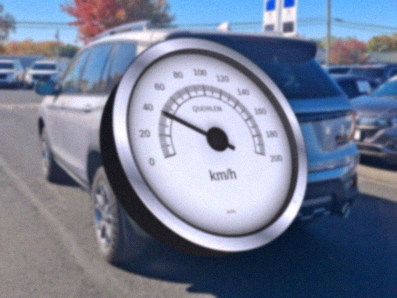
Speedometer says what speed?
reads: 40 km/h
